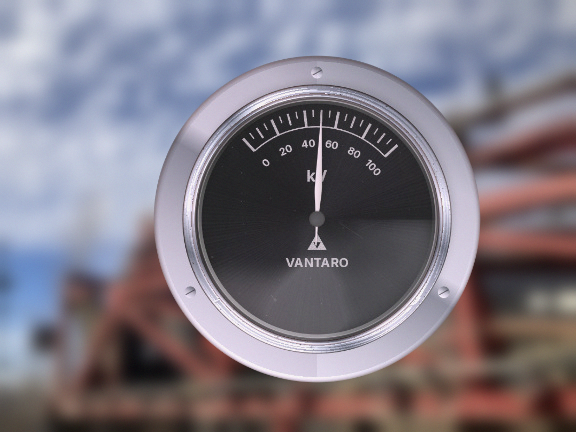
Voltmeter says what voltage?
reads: 50 kV
